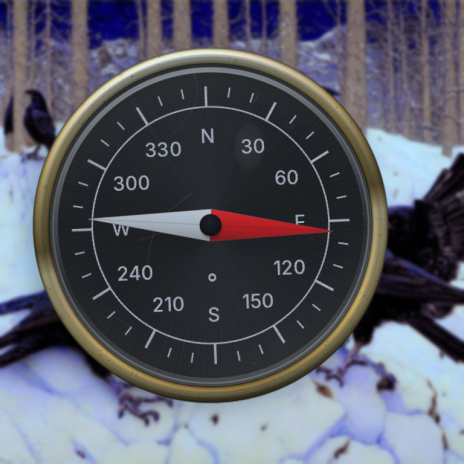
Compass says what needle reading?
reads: 95 °
